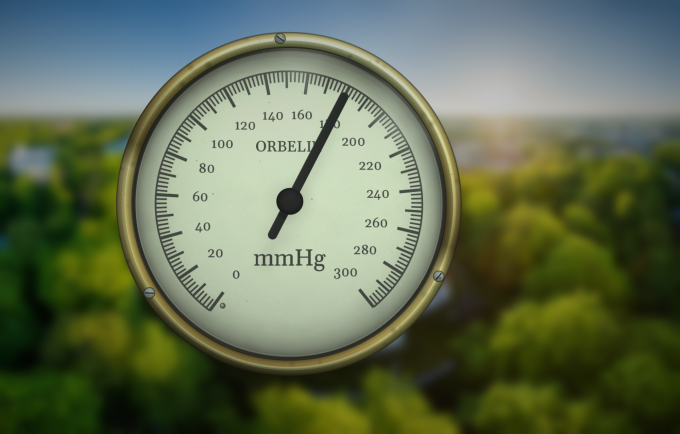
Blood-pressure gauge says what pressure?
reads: 180 mmHg
